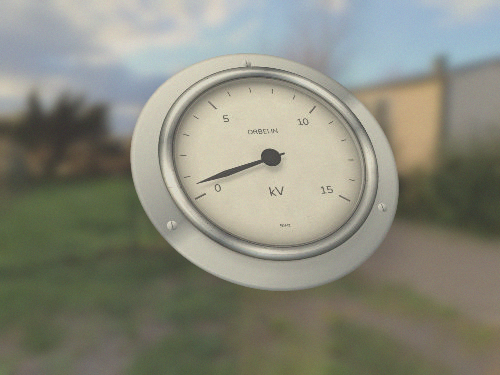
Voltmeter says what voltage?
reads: 0.5 kV
